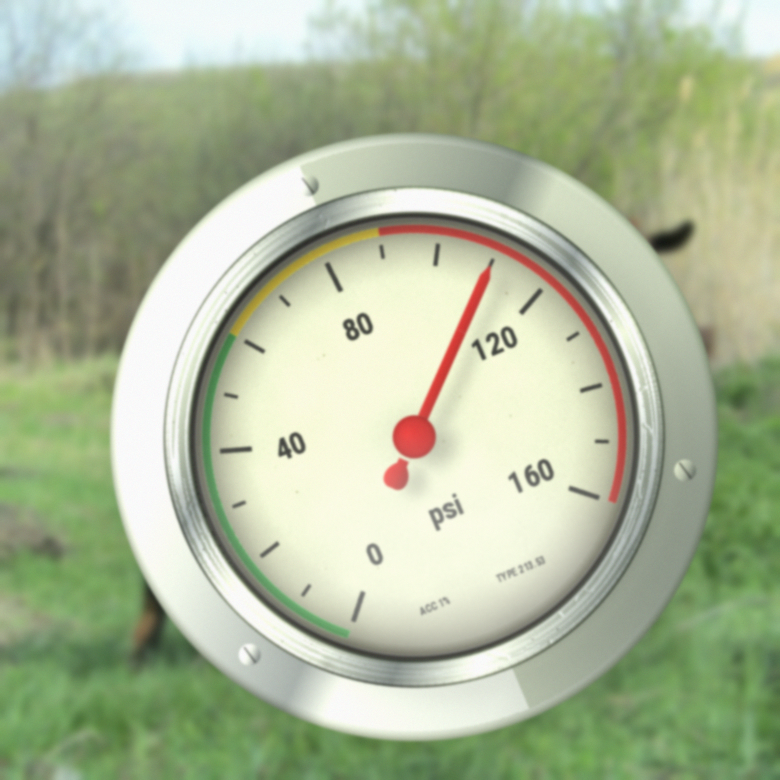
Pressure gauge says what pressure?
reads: 110 psi
